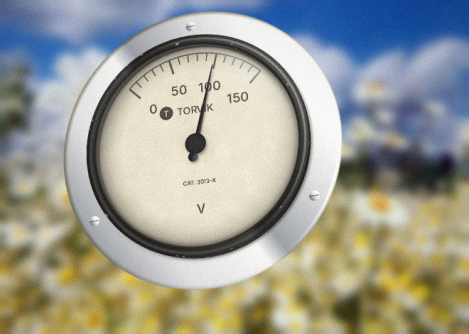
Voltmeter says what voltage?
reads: 100 V
